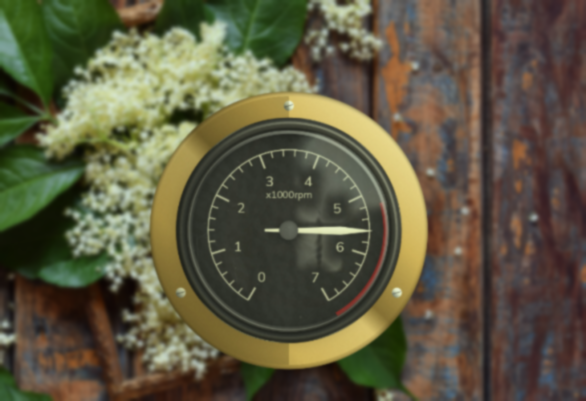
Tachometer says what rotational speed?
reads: 5600 rpm
